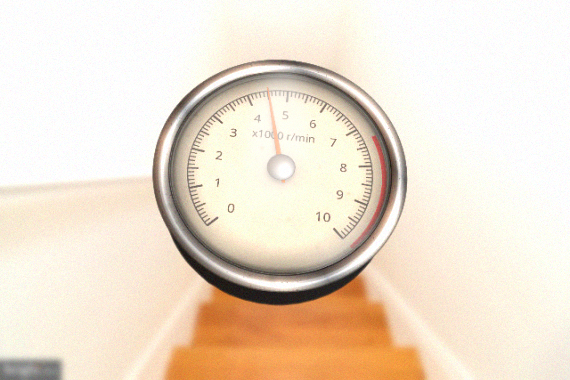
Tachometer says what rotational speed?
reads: 4500 rpm
